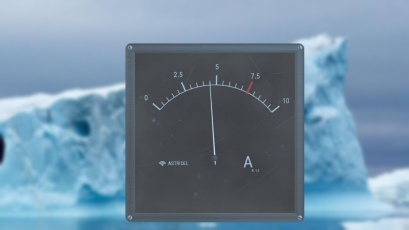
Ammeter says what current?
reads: 4.5 A
